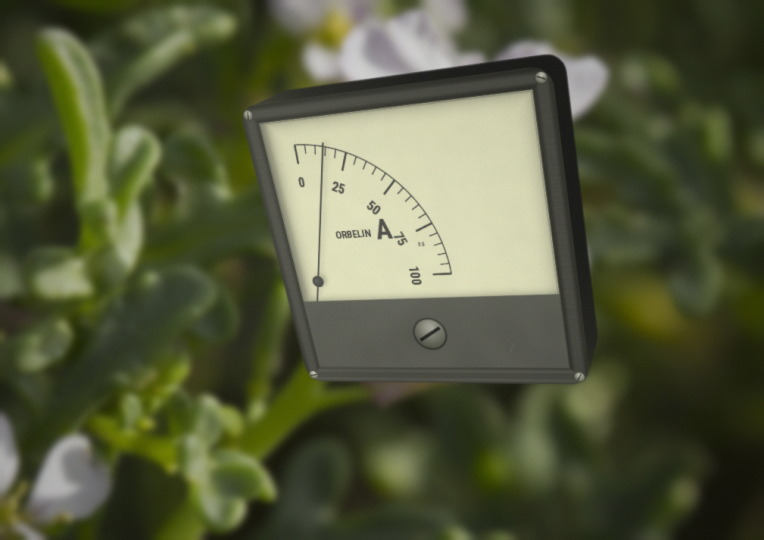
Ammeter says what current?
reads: 15 A
